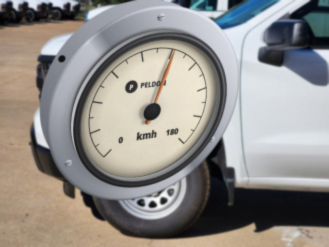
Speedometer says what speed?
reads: 100 km/h
